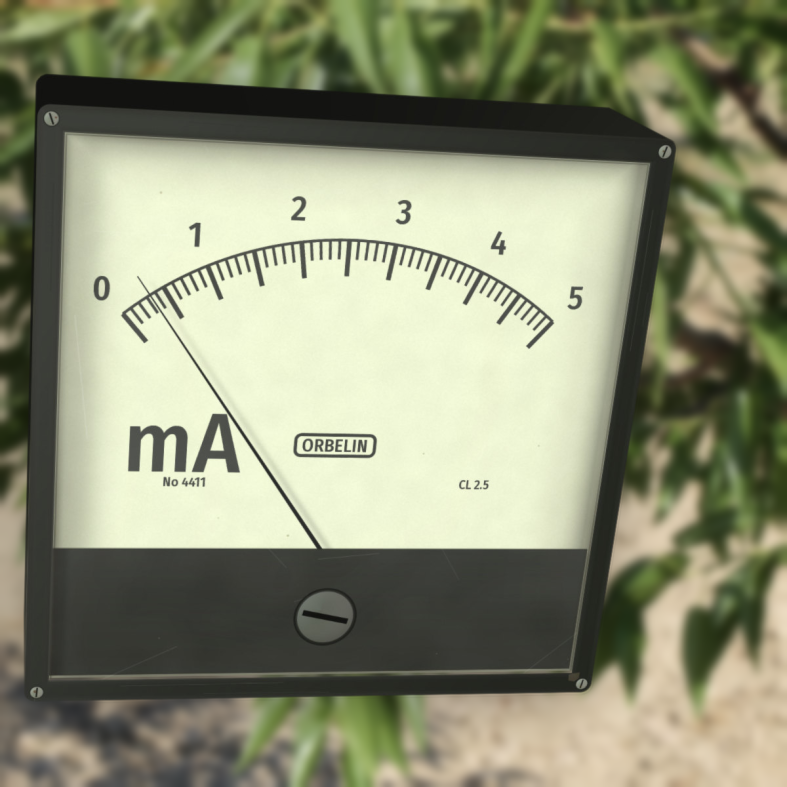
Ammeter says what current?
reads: 0.35 mA
